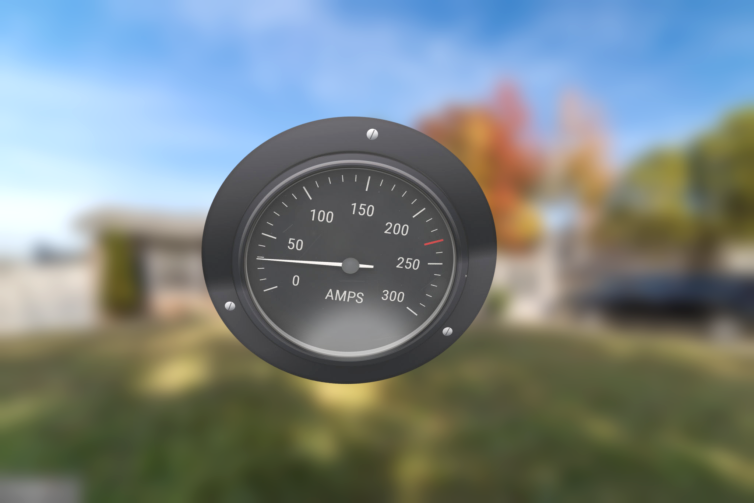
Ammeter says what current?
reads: 30 A
